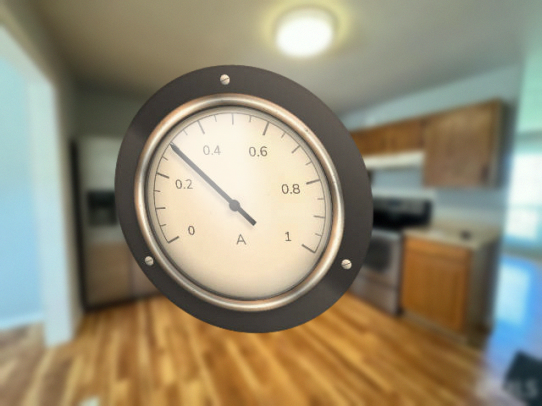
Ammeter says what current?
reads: 0.3 A
